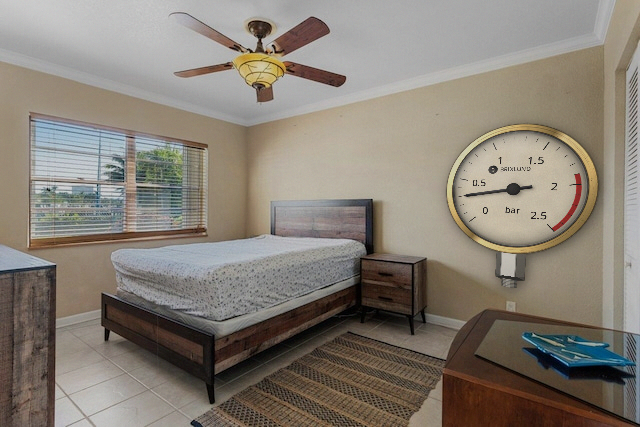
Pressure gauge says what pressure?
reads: 0.3 bar
